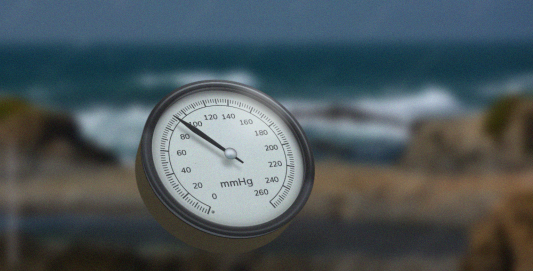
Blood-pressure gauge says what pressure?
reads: 90 mmHg
